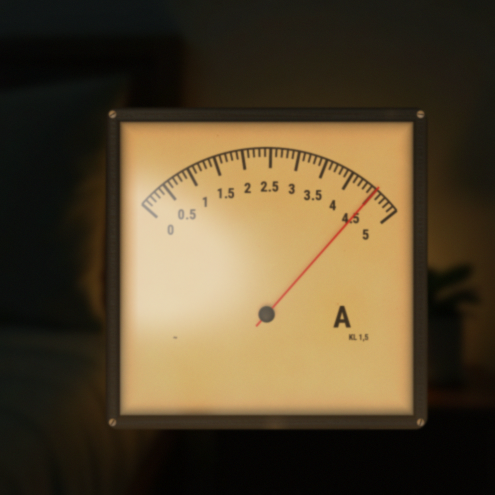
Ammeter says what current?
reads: 4.5 A
